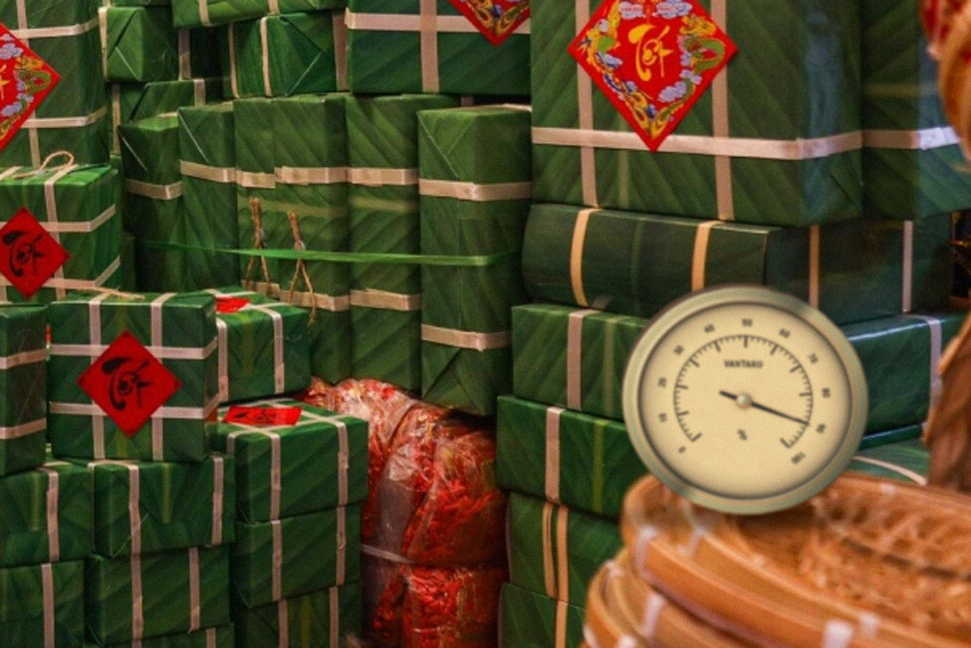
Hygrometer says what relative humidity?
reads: 90 %
